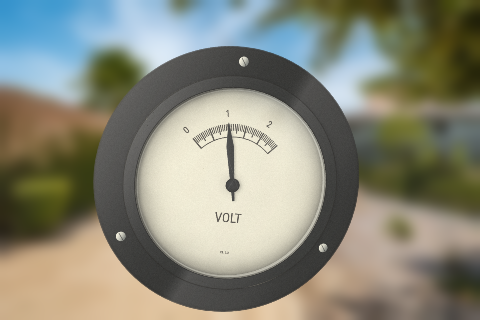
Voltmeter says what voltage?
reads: 1 V
